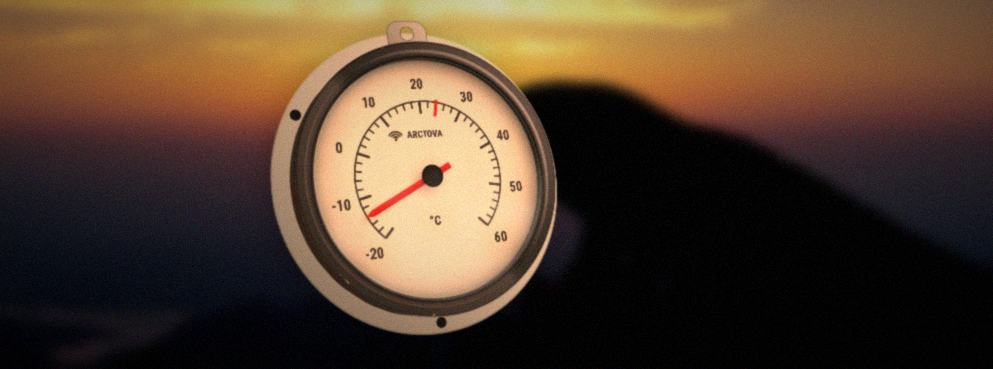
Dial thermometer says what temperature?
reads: -14 °C
